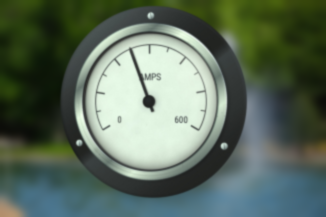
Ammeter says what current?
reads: 250 A
